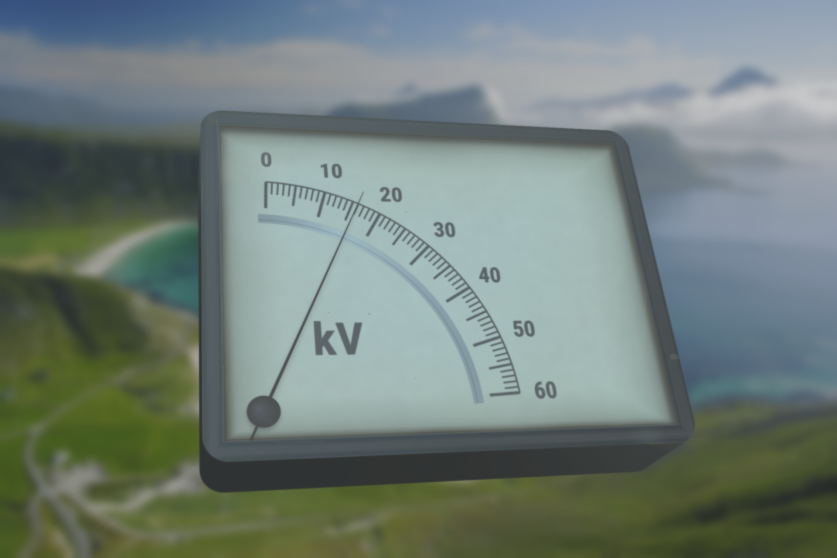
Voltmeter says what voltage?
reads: 16 kV
